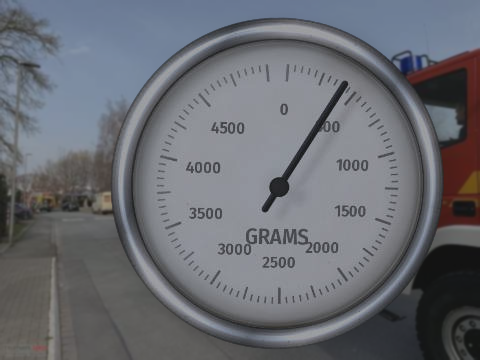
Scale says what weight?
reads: 400 g
